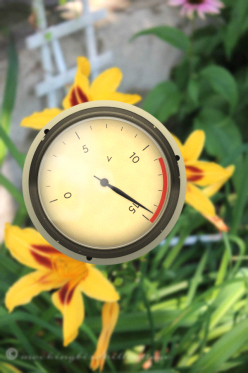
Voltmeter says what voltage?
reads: 14.5 V
